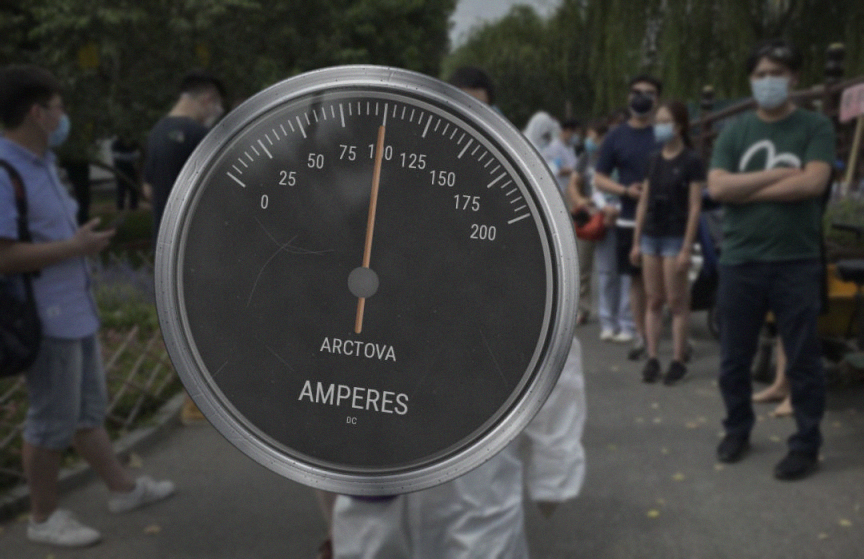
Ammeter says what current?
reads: 100 A
